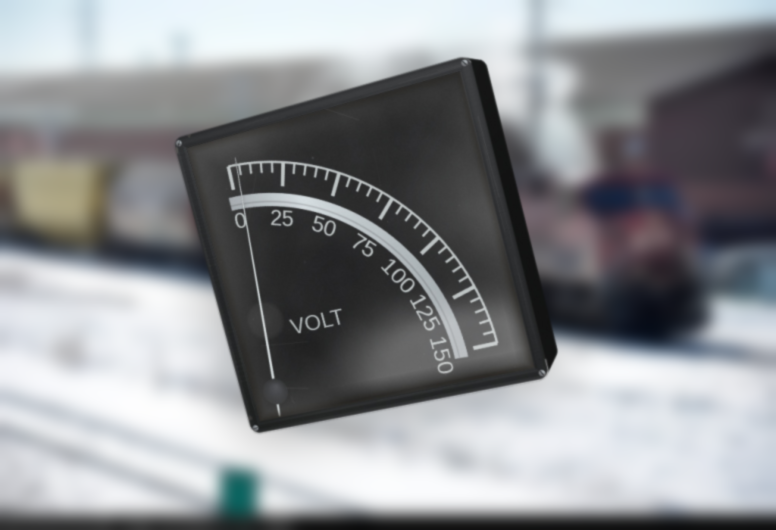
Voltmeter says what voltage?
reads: 5 V
